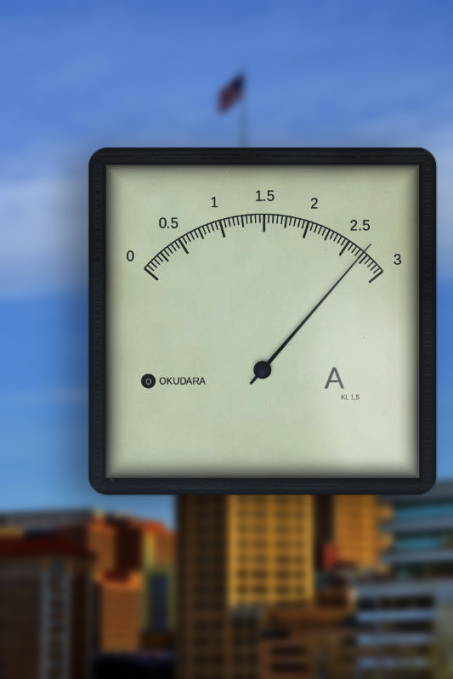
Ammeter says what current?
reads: 2.7 A
